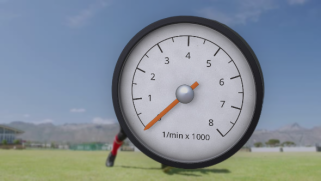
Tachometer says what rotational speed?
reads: 0 rpm
